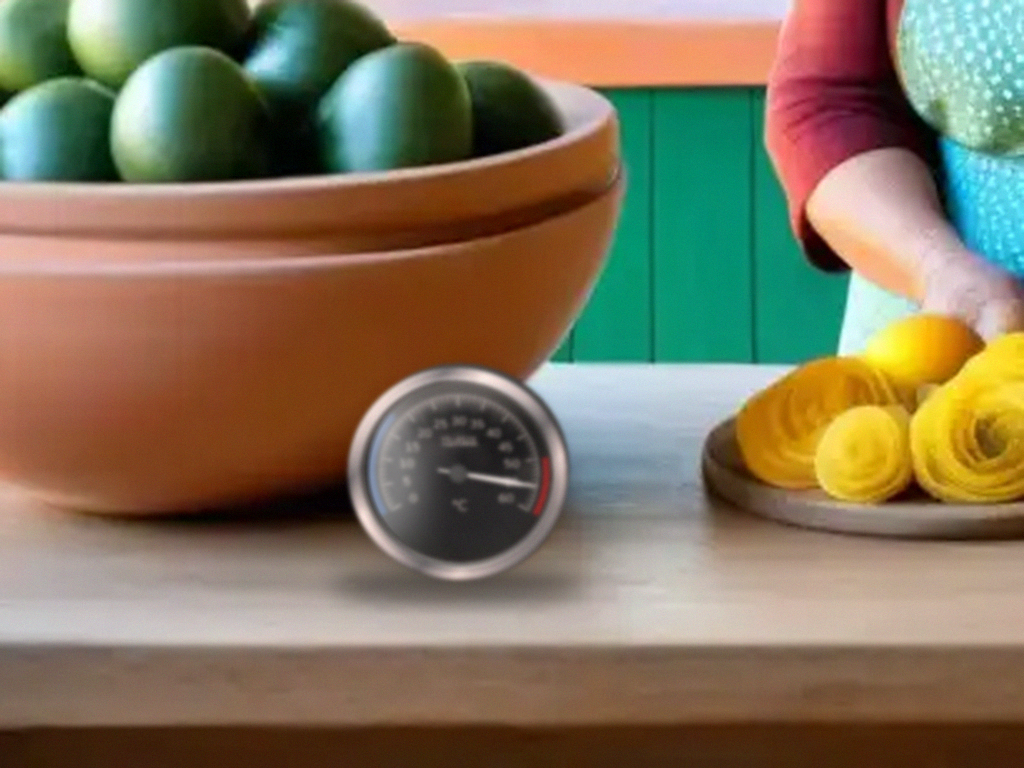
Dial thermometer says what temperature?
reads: 55 °C
